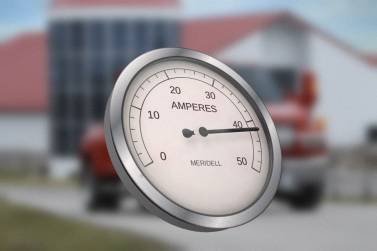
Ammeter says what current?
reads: 42 A
